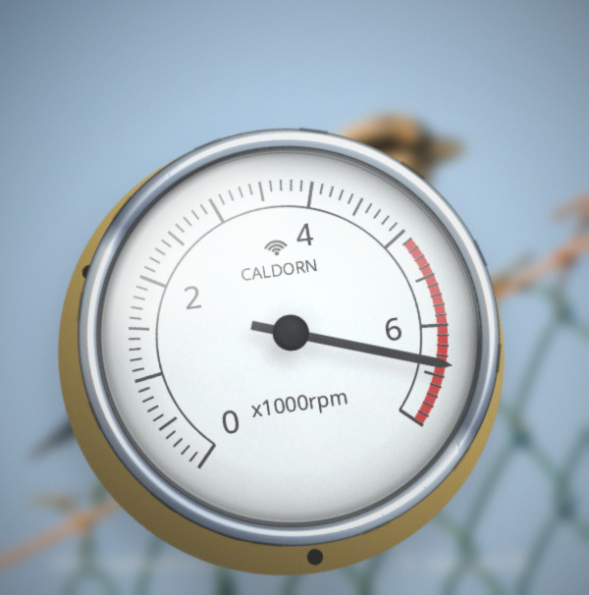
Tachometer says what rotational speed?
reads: 6400 rpm
